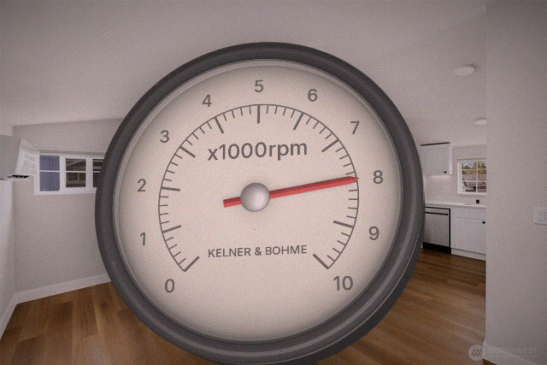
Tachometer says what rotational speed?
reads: 8000 rpm
